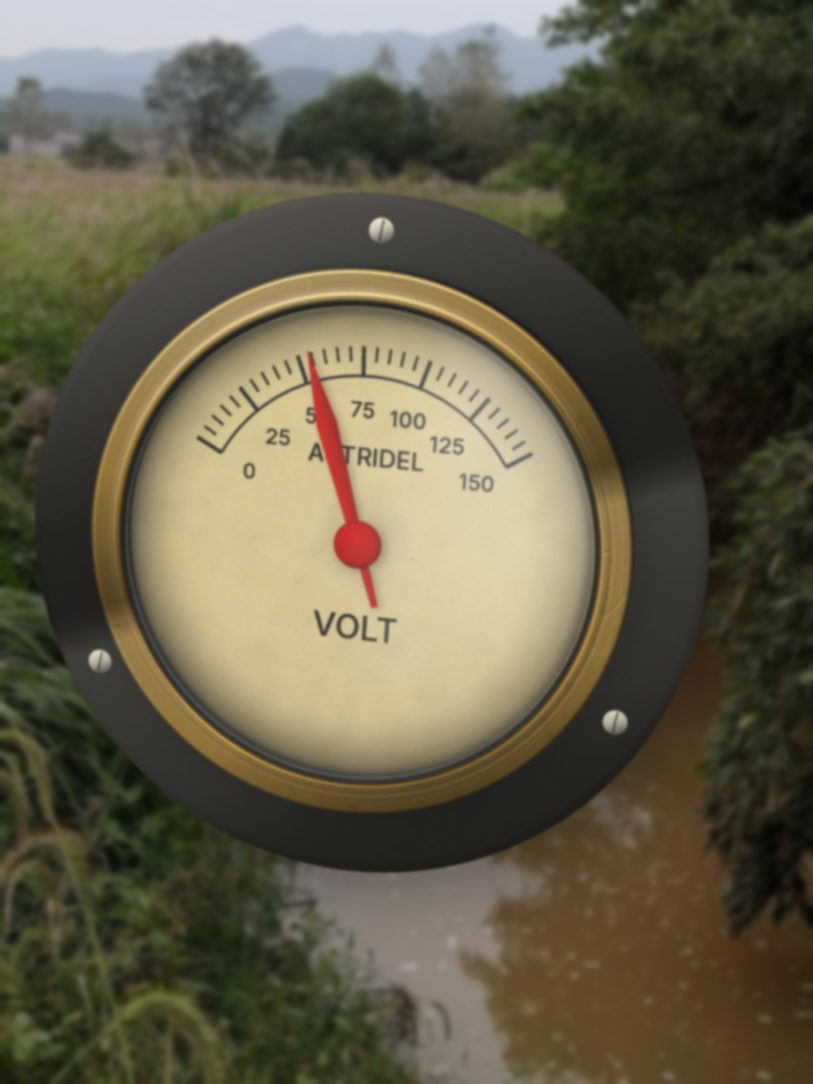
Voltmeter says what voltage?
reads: 55 V
